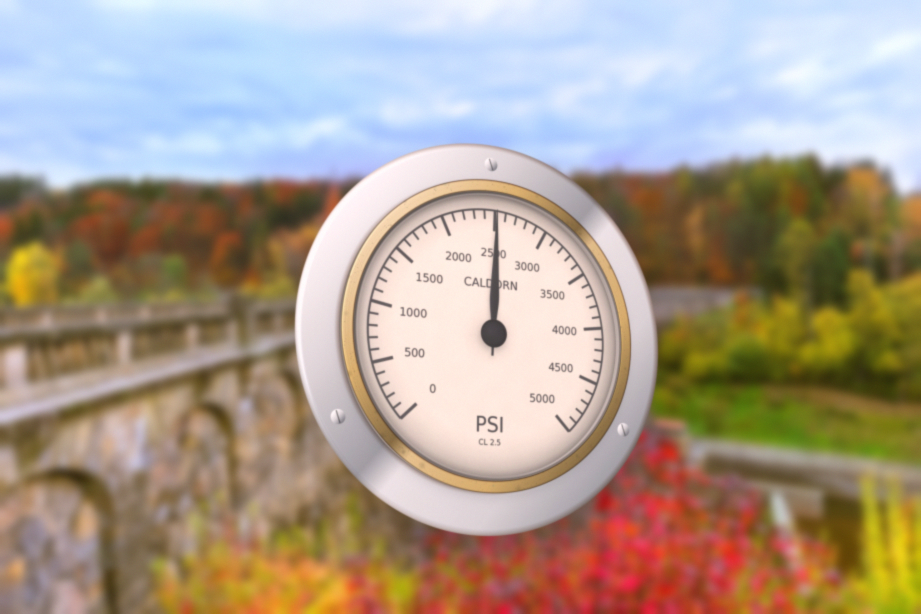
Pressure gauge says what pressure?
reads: 2500 psi
